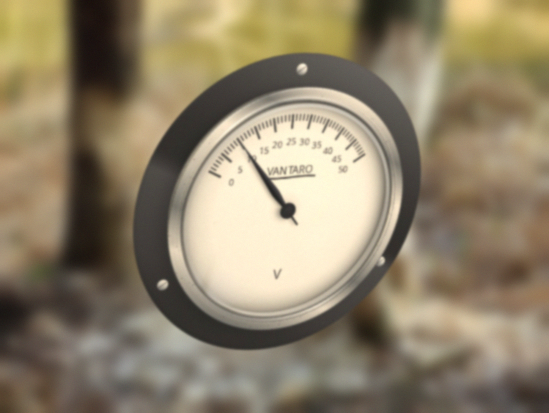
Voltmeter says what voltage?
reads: 10 V
